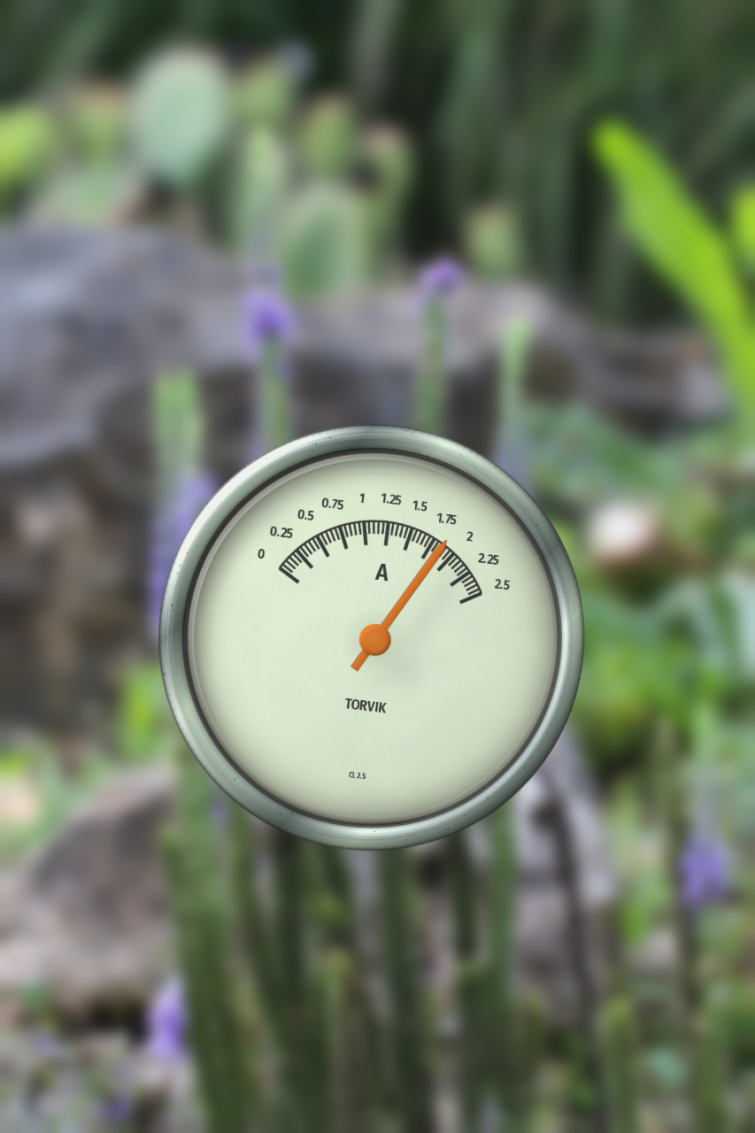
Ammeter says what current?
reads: 1.85 A
